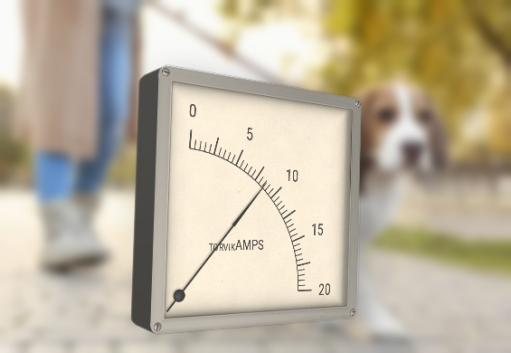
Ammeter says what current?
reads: 8.5 A
